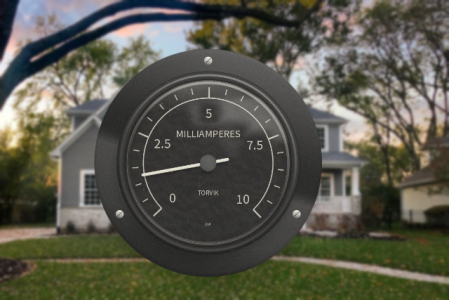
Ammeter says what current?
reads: 1.25 mA
